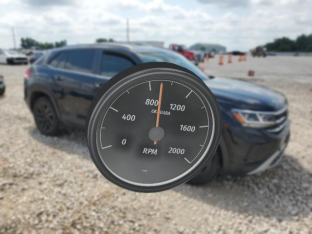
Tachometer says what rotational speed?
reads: 900 rpm
